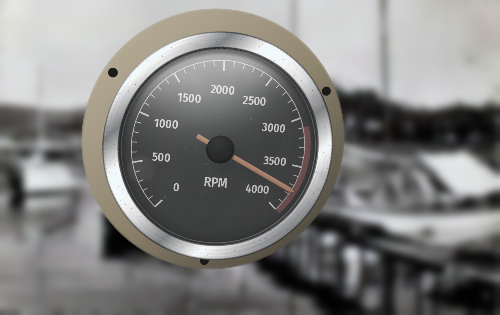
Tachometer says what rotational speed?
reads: 3750 rpm
